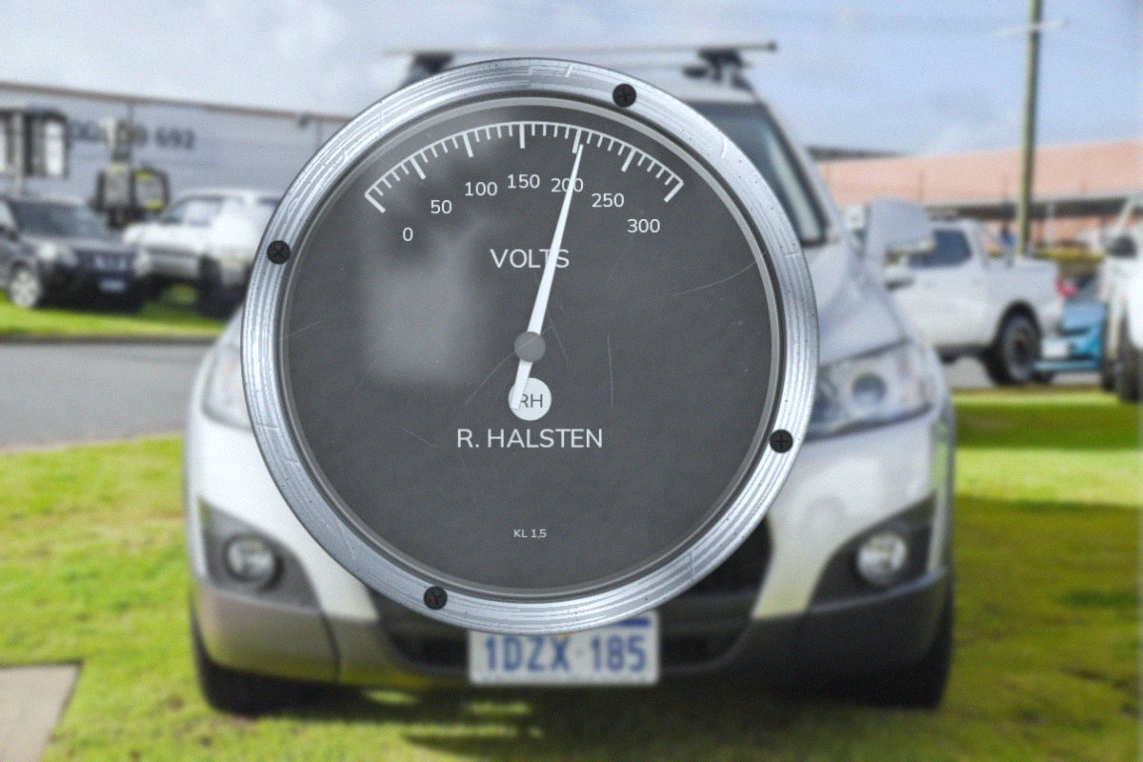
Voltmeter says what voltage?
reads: 205 V
